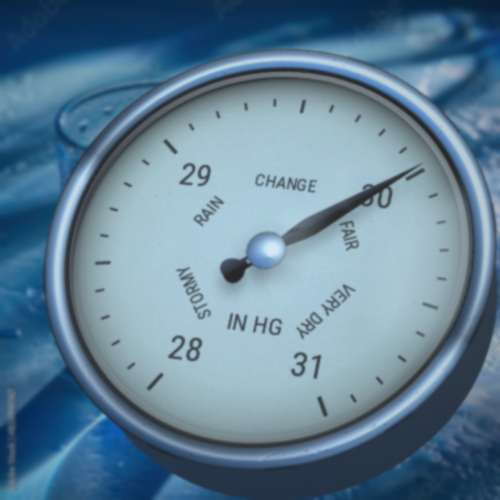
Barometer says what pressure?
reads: 30 inHg
